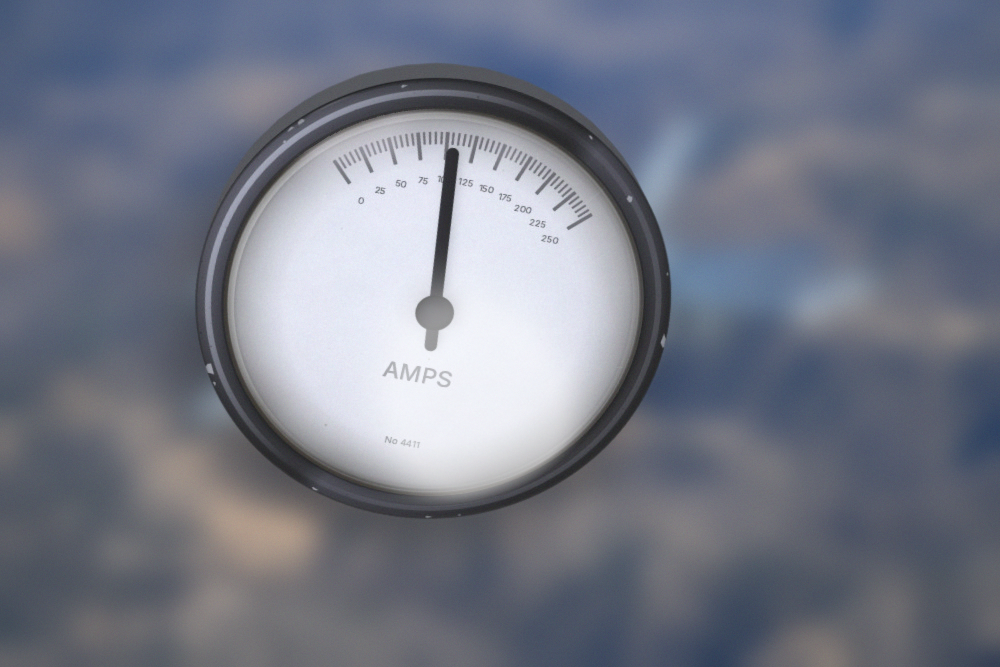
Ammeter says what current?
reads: 105 A
